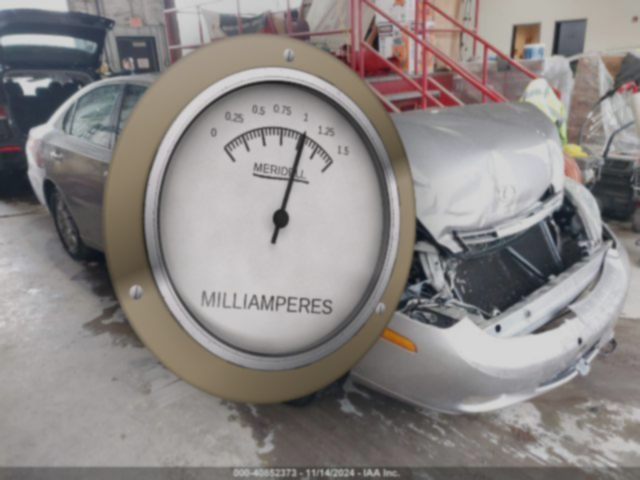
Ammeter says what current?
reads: 1 mA
